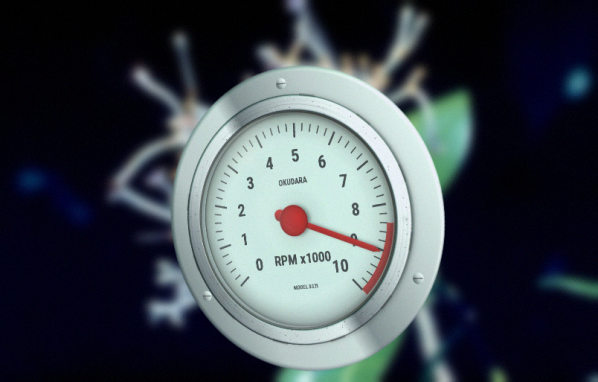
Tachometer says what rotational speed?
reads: 9000 rpm
